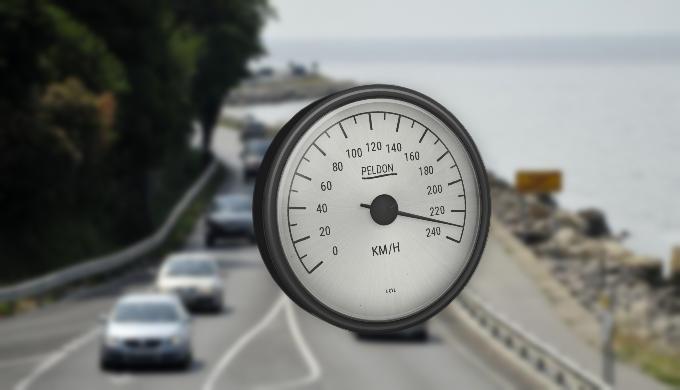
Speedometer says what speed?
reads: 230 km/h
